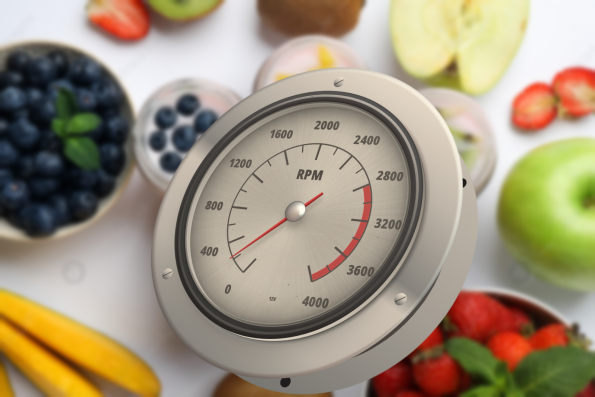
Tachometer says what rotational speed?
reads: 200 rpm
